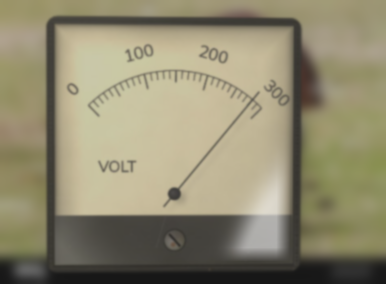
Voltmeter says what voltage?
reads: 280 V
